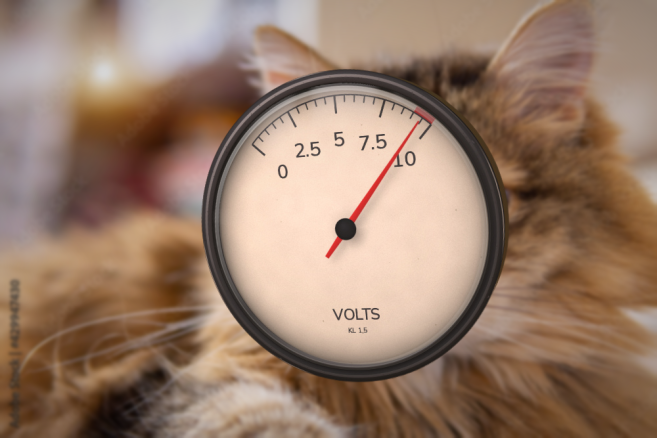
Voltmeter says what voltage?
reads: 9.5 V
